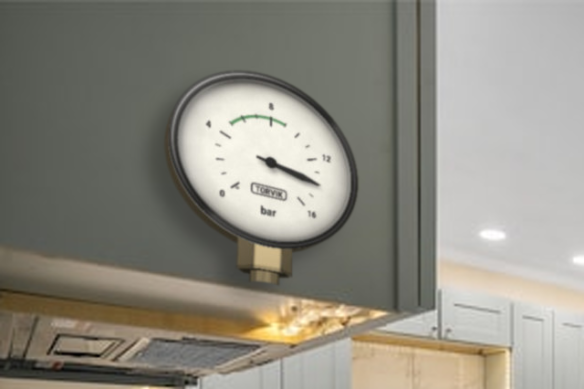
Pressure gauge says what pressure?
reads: 14 bar
